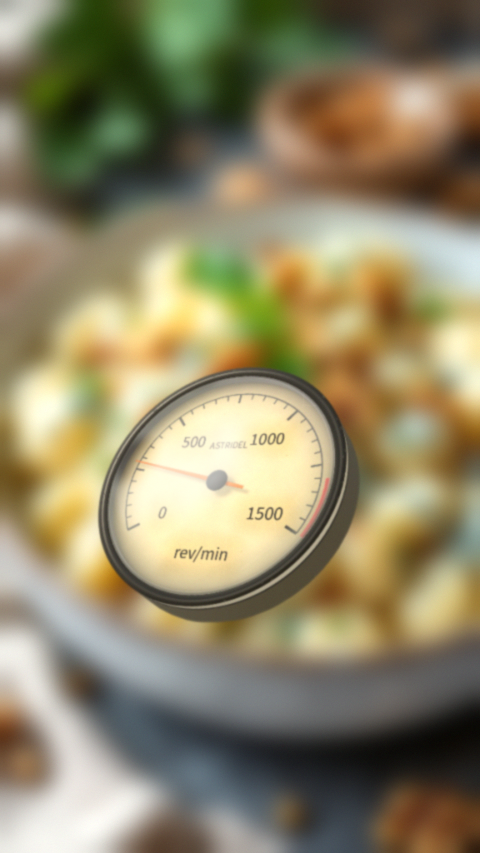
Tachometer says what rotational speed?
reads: 275 rpm
